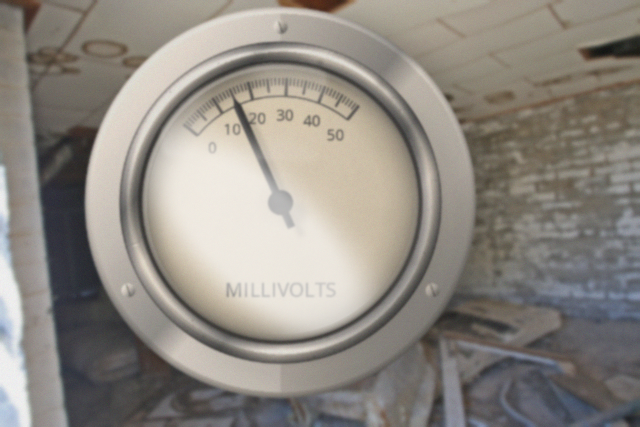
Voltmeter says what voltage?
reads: 15 mV
